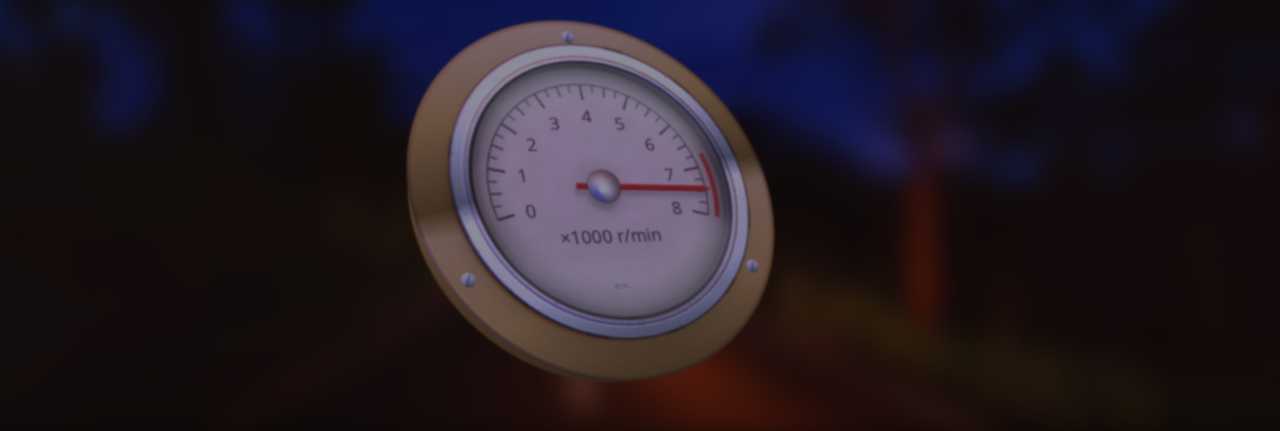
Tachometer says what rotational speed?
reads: 7500 rpm
